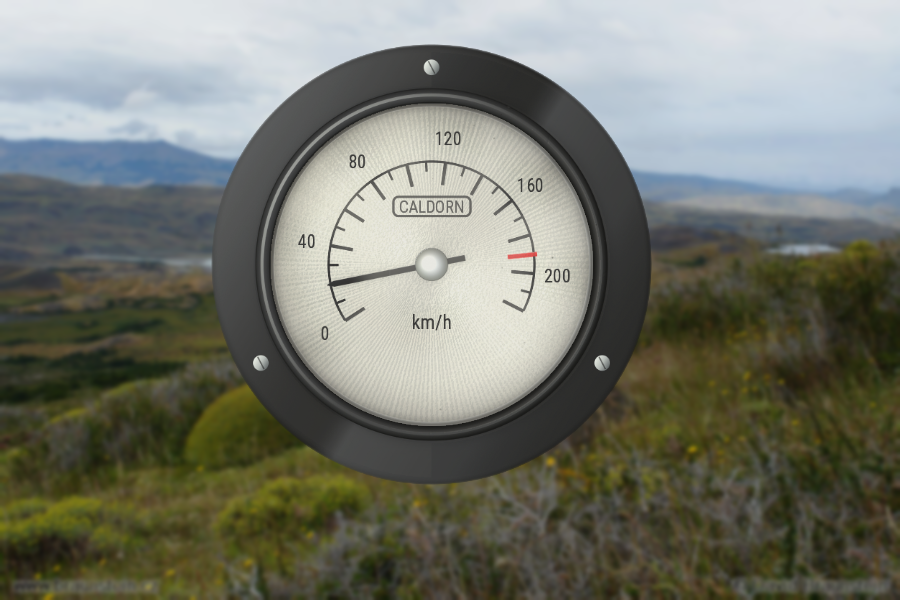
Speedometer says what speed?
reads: 20 km/h
